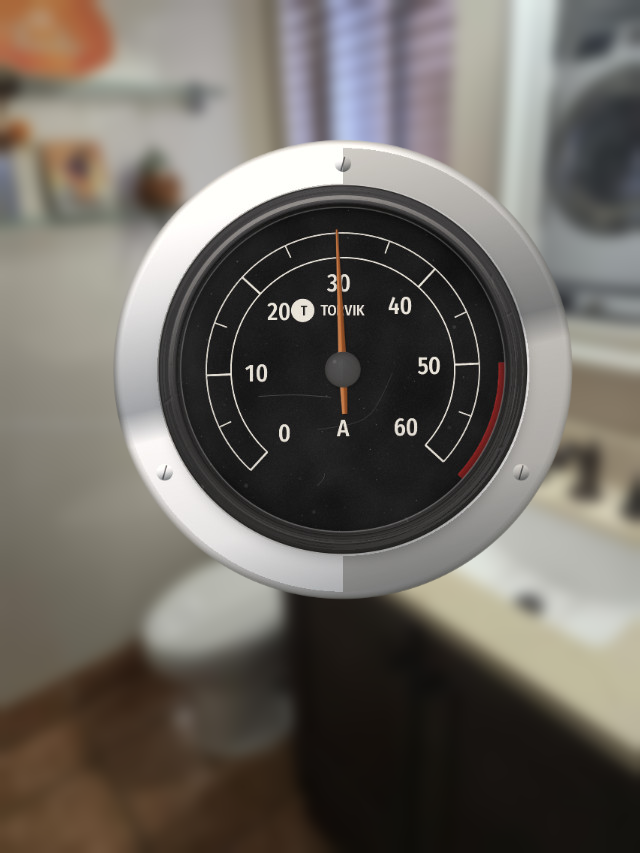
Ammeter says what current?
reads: 30 A
